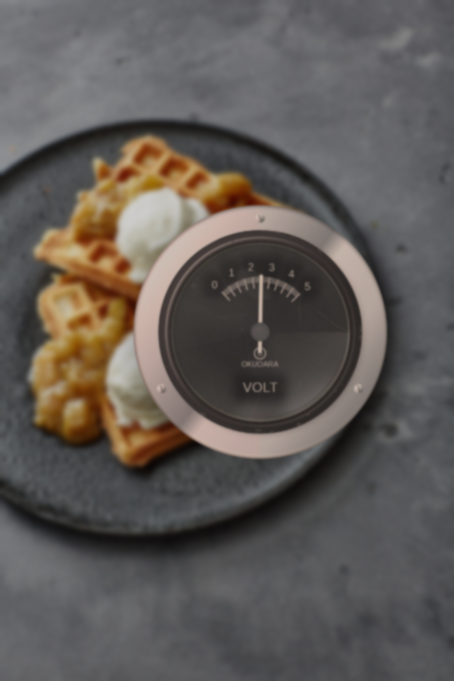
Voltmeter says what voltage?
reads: 2.5 V
